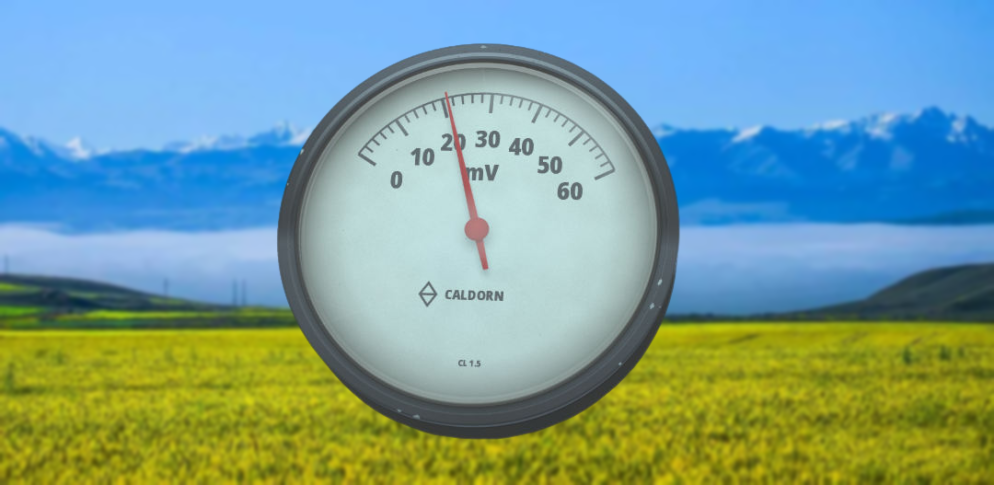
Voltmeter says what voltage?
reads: 21 mV
